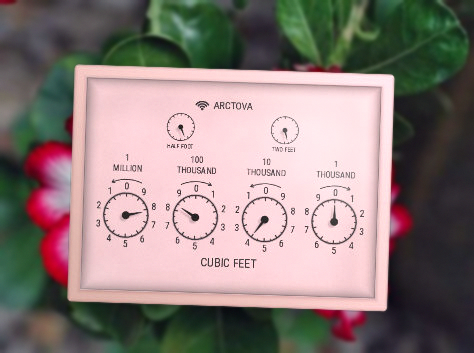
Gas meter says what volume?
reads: 784000 ft³
